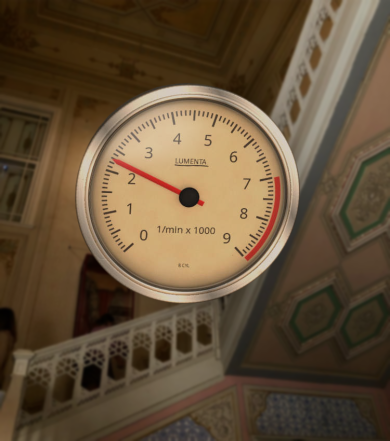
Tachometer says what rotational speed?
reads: 2300 rpm
